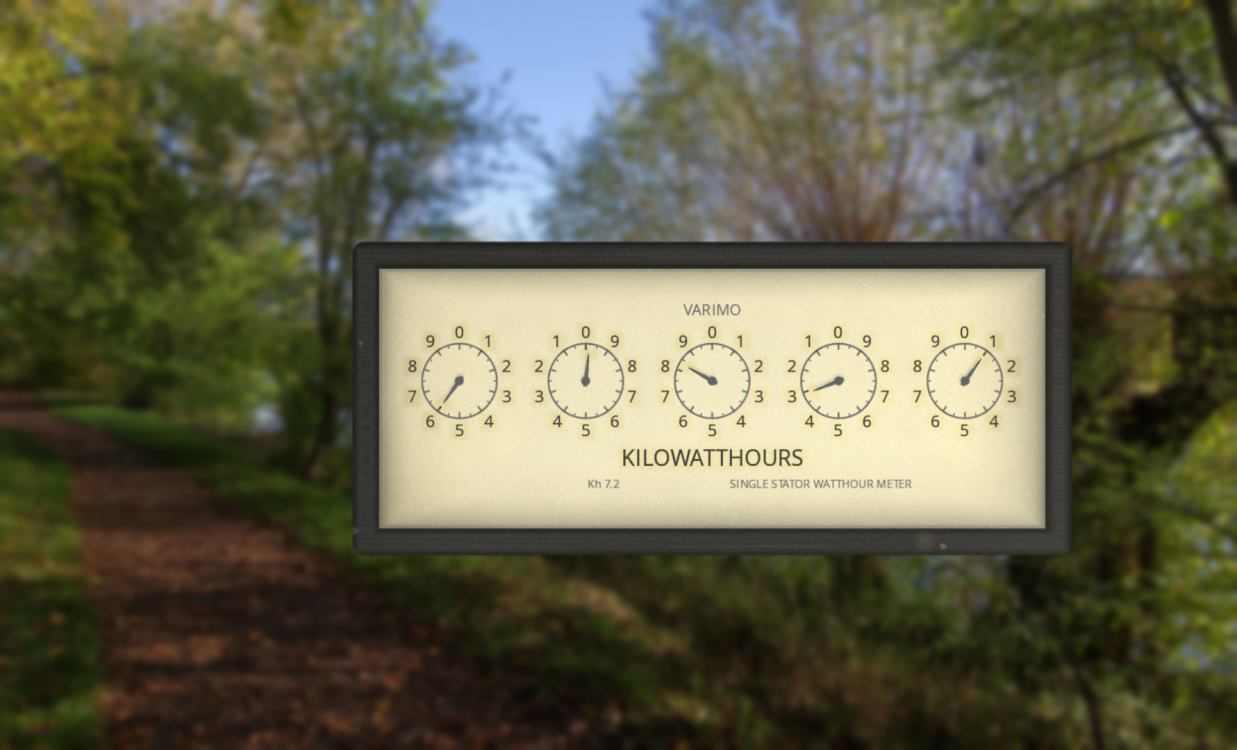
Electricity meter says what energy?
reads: 59831 kWh
